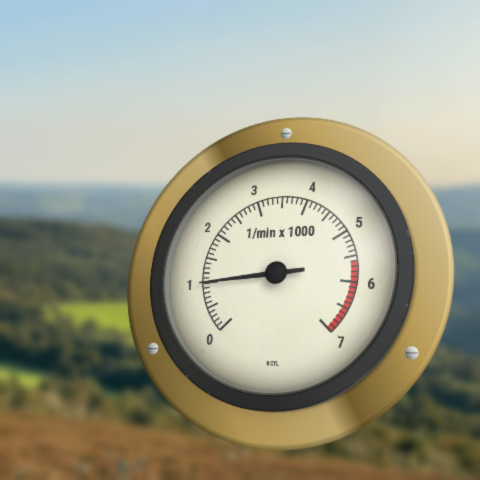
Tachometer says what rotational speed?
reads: 1000 rpm
